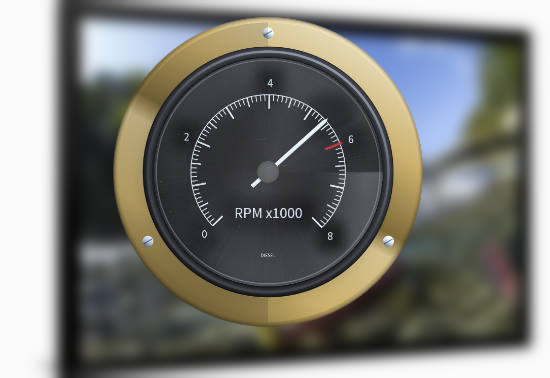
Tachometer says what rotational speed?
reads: 5400 rpm
